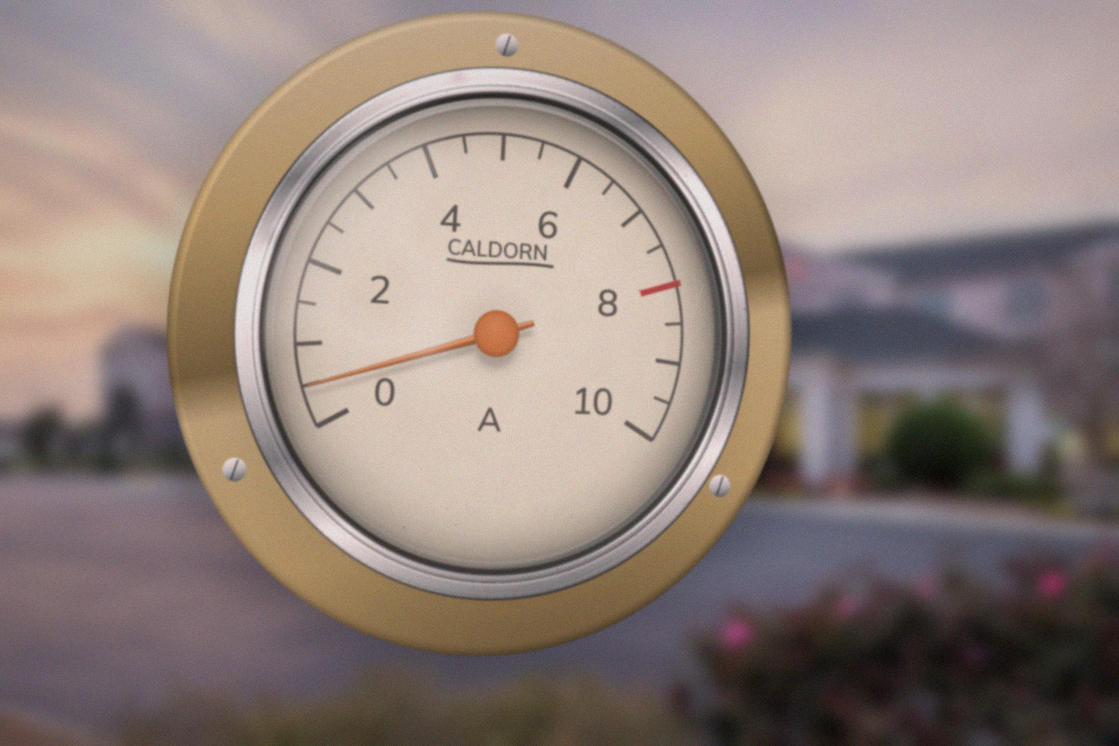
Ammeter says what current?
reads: 0.5 A
